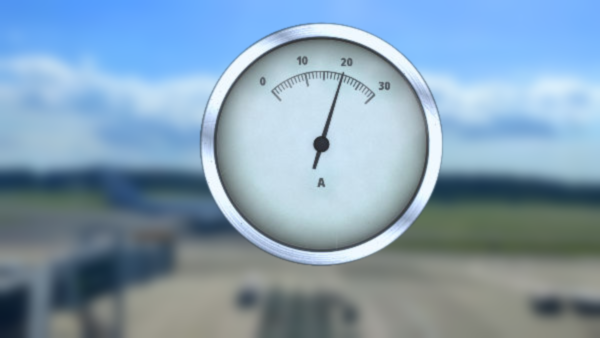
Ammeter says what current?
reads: 20 A
